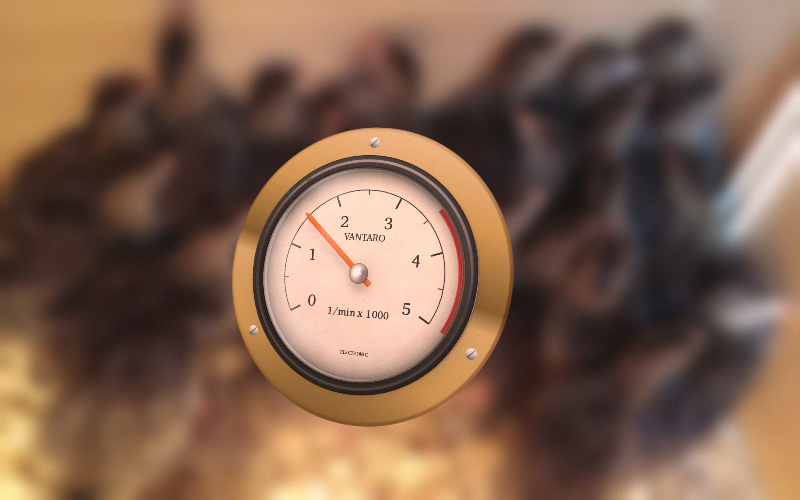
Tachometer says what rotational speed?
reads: 1500 rpm
